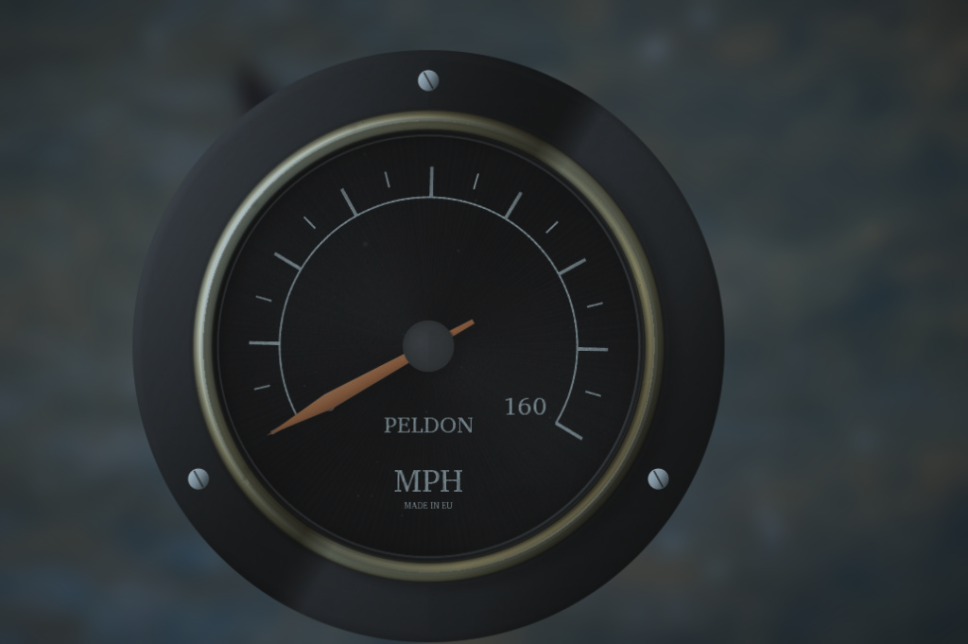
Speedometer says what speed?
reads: 0 mph
